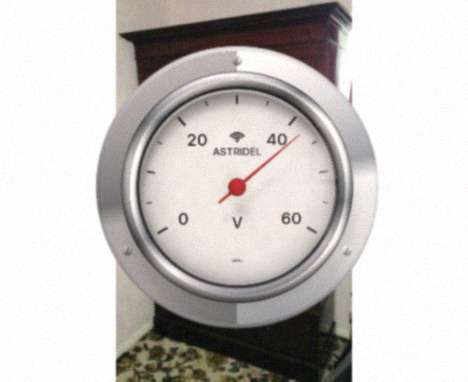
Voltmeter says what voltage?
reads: 42.5 V
